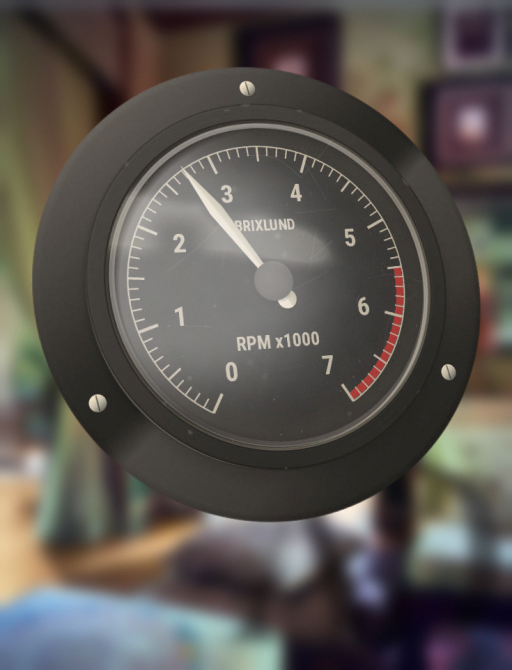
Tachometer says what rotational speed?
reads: 2700 rpm
